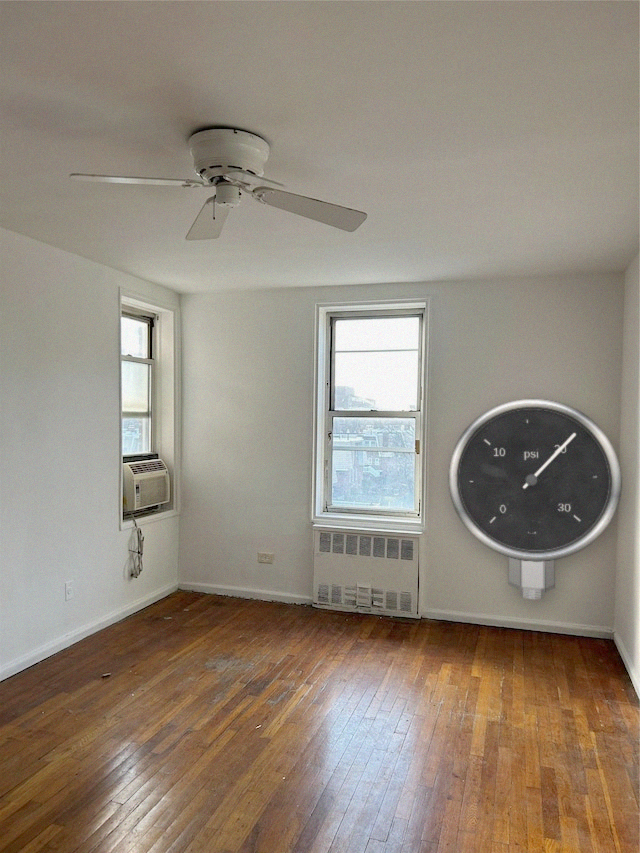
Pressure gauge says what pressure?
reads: 20 psi
